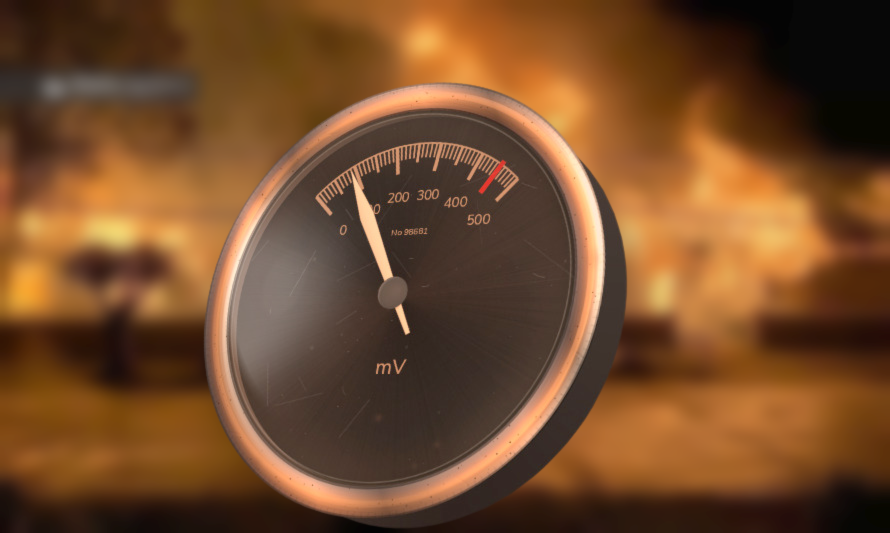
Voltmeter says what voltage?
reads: 100 mV
